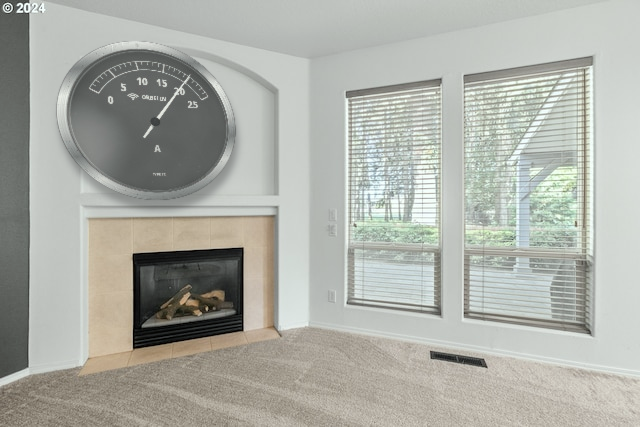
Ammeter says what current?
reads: 20 A
